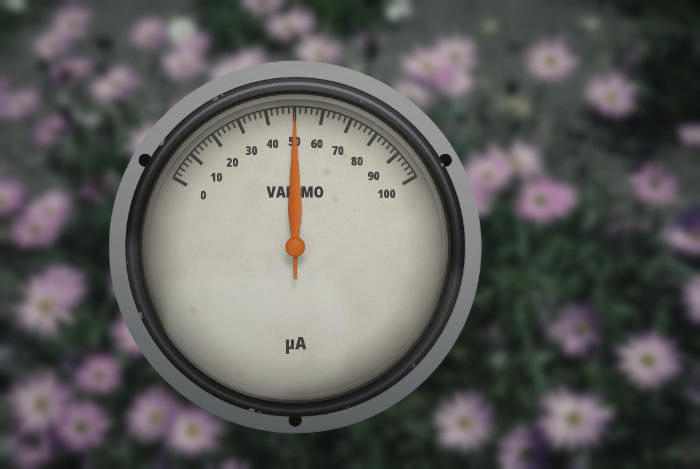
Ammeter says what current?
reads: 50 µA
